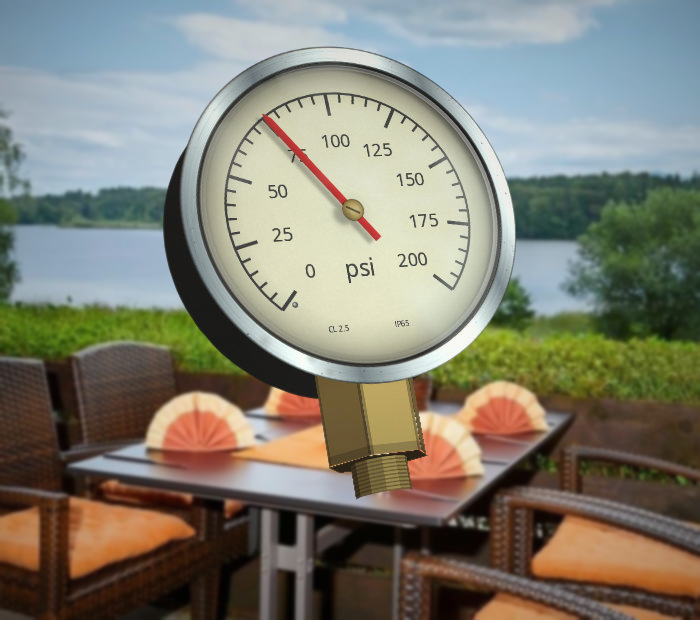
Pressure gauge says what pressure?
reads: 75 psi
